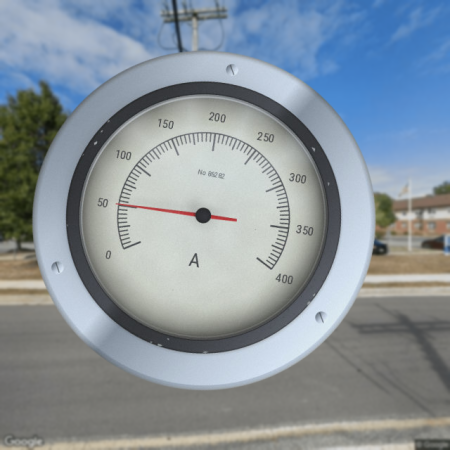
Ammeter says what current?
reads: 50 A
